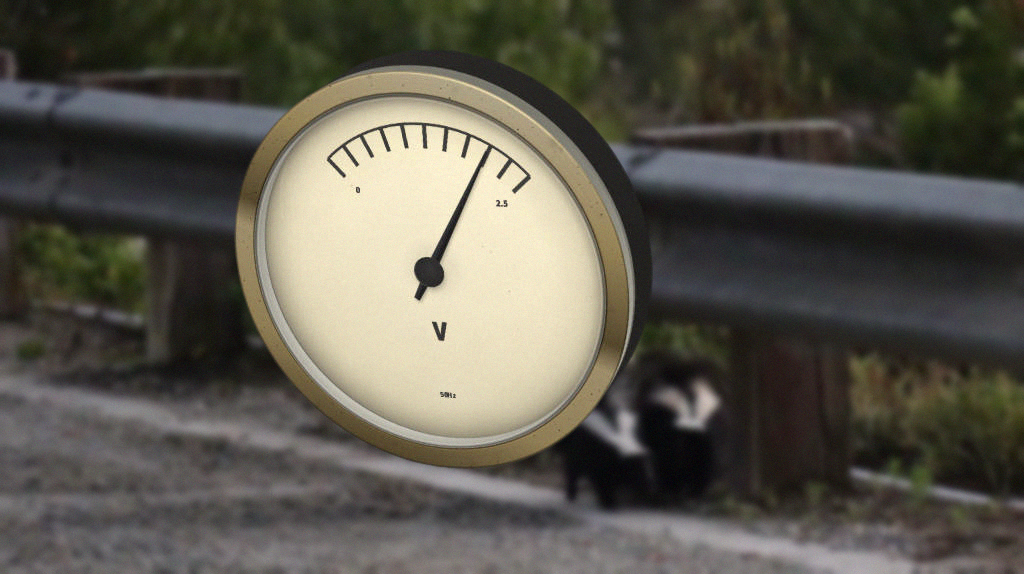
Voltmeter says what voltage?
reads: 2 V
